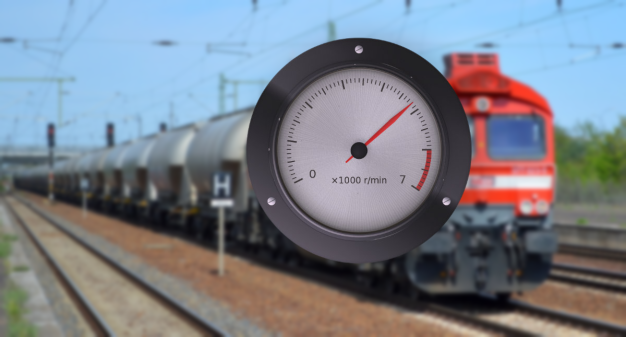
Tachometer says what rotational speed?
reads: 4800 rpm
